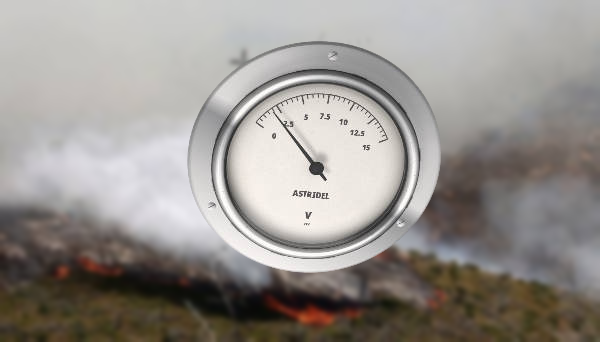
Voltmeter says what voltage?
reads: 2 V
